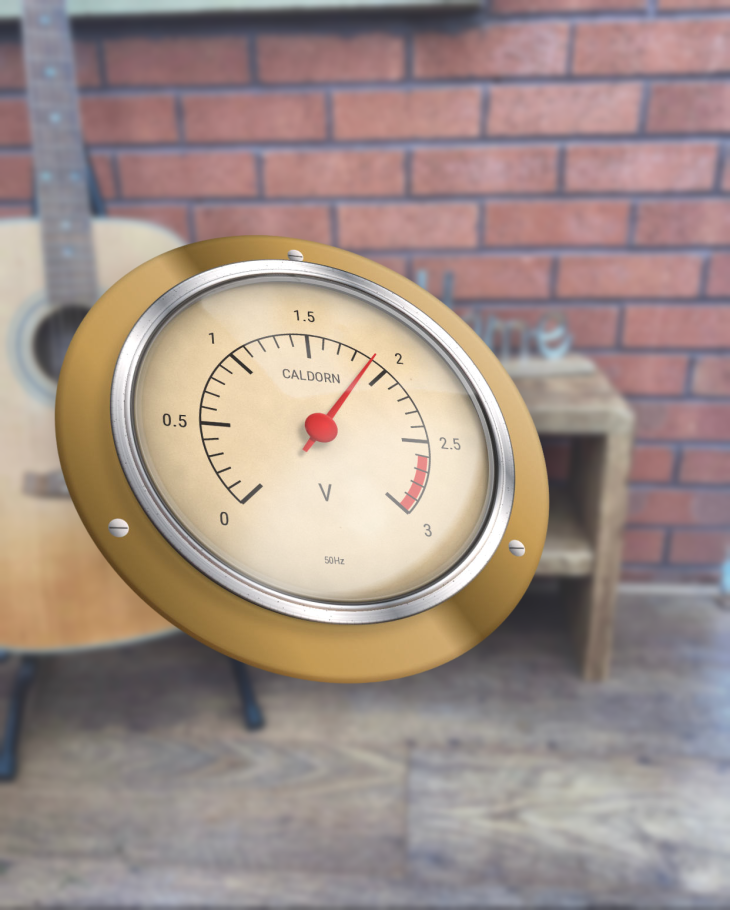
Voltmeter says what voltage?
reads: 1.9 V
